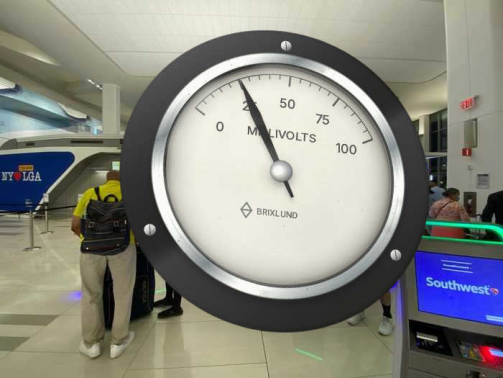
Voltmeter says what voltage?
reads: 25 mV
